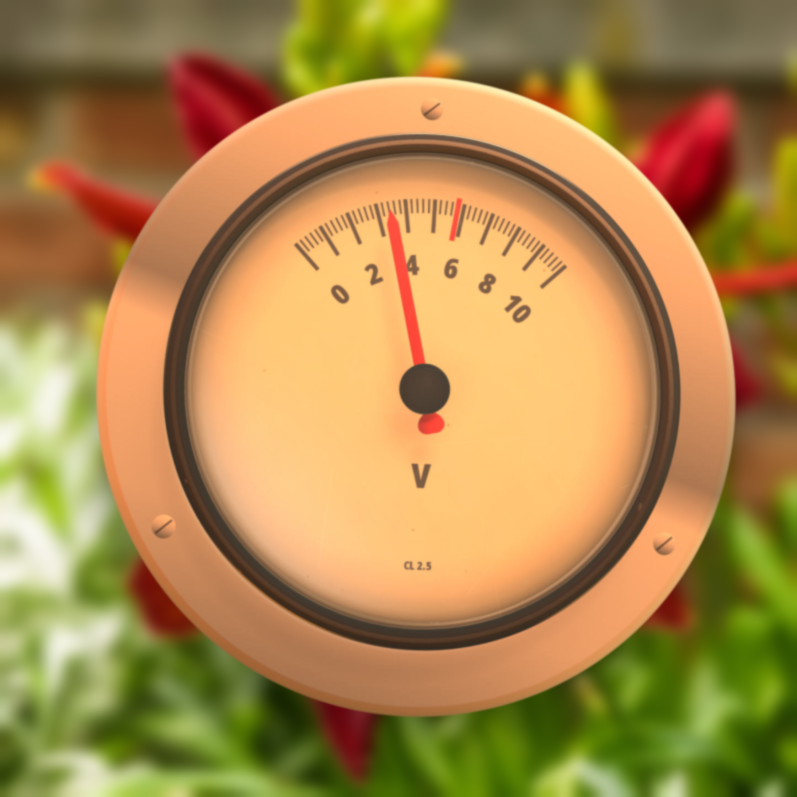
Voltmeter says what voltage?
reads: 3.4 V
